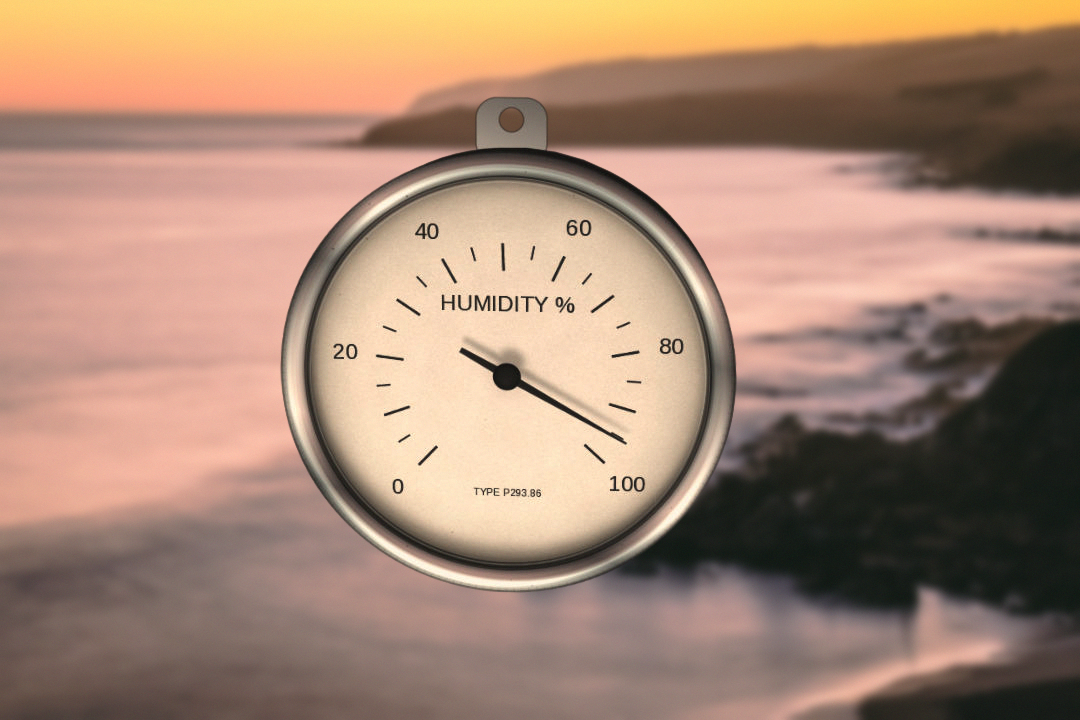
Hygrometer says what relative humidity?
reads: 95 %
